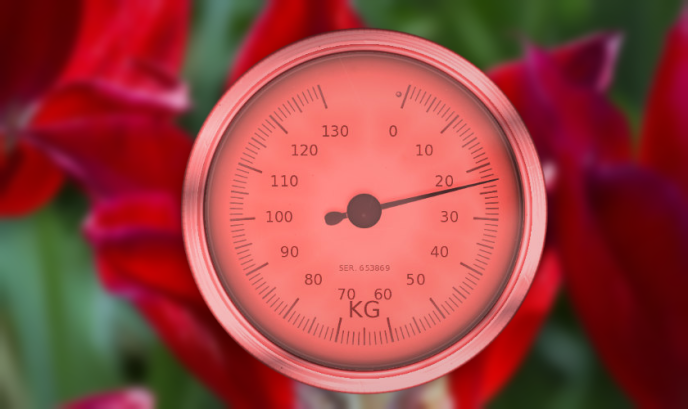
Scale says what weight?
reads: 23 kg
